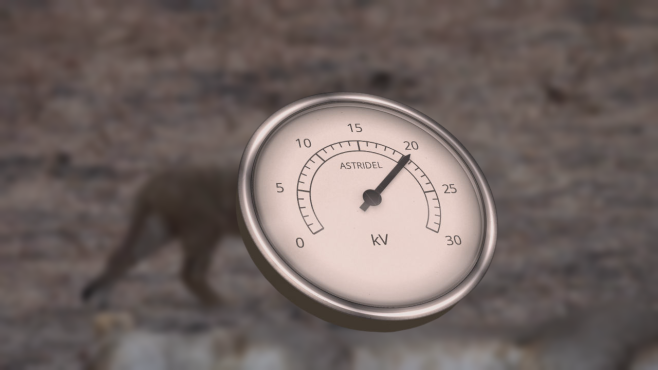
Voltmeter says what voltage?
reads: 20.5 kV
